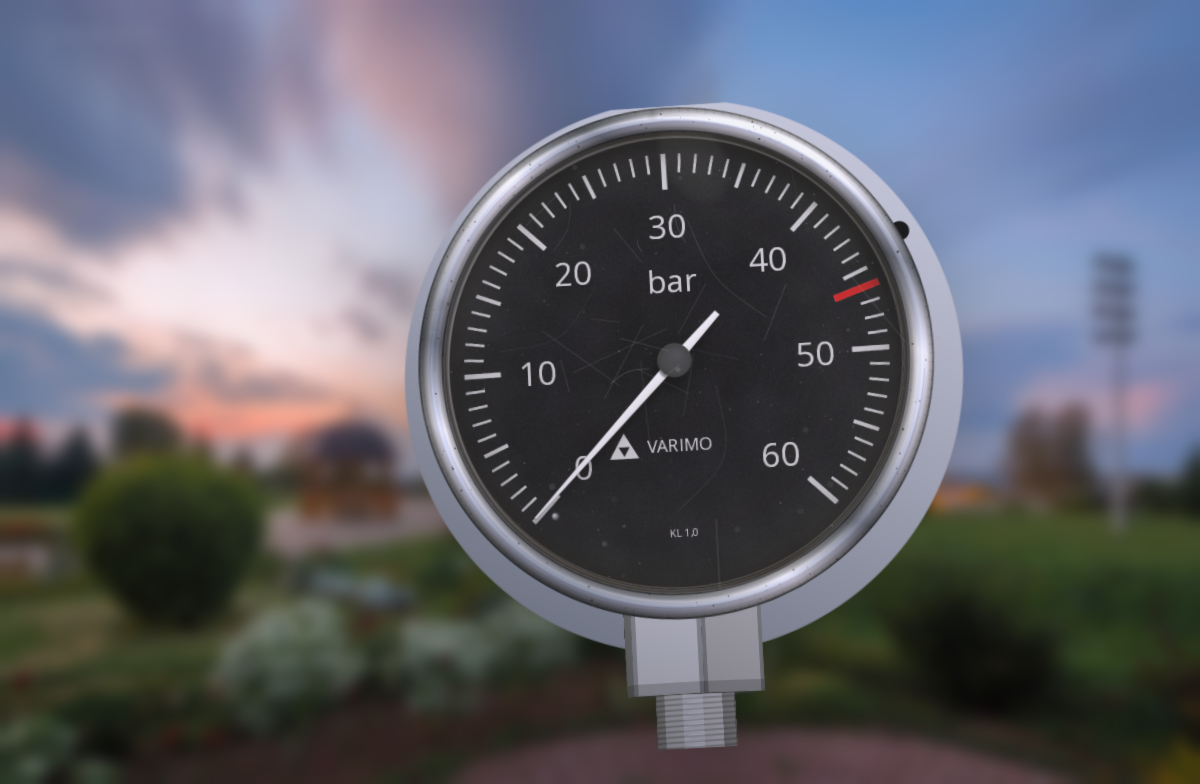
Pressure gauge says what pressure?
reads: 0 bar
